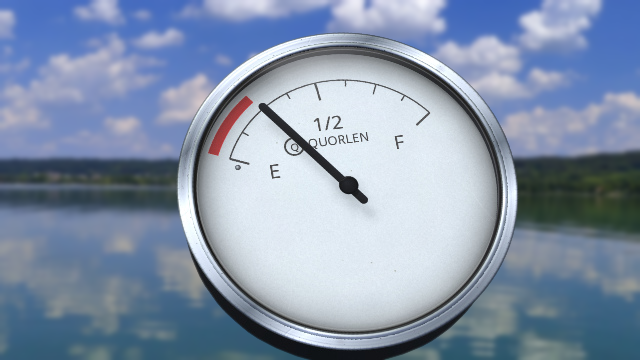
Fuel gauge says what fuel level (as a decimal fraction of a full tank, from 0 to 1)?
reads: 0.25
